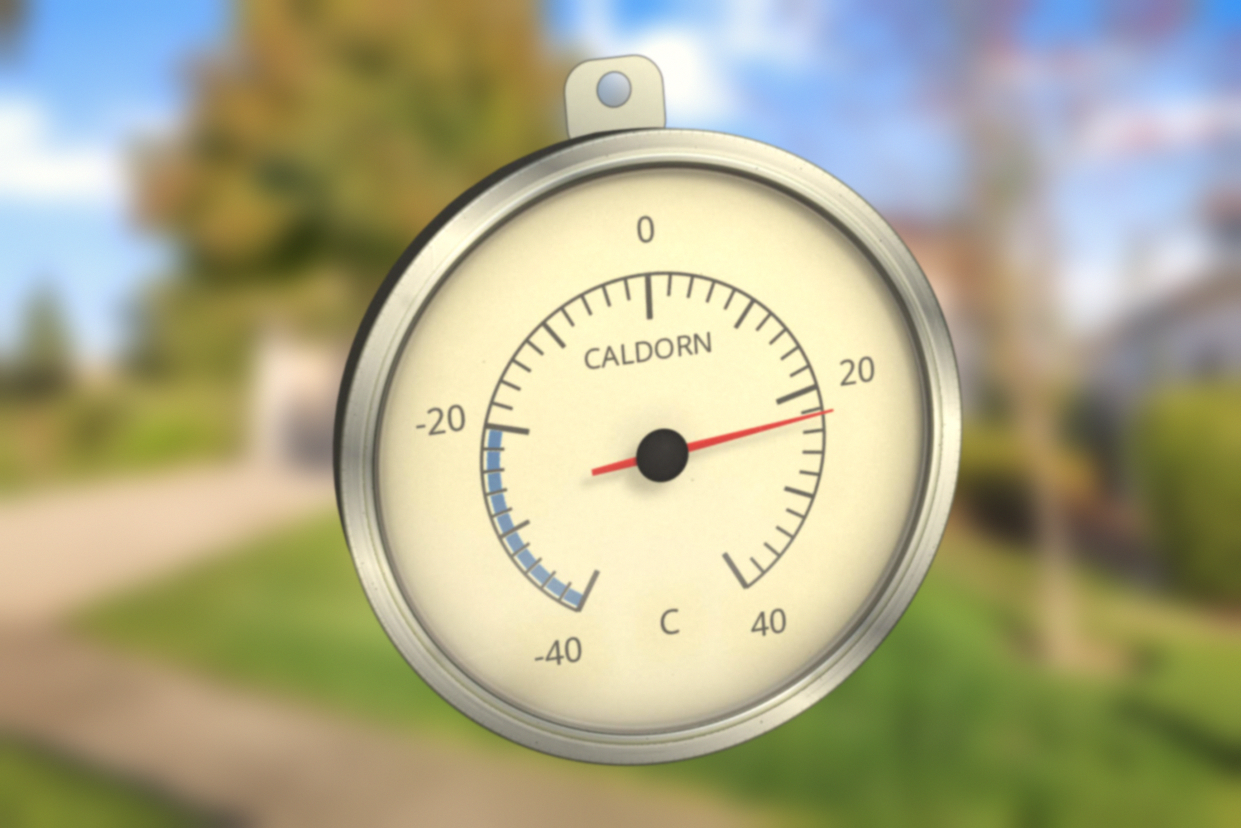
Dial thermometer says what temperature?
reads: 22 °C
